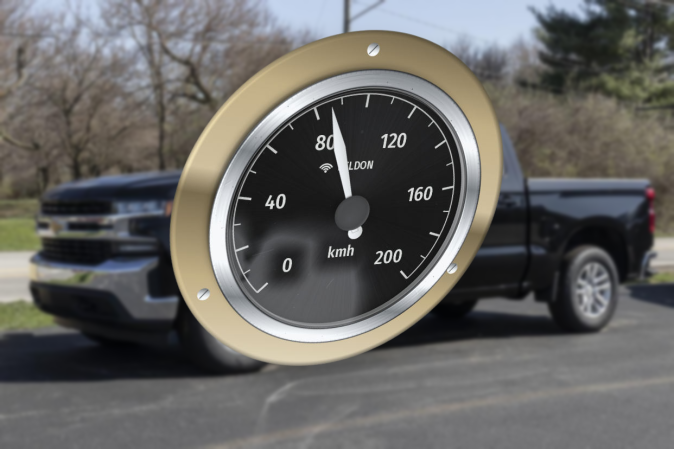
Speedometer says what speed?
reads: 85 km/h
